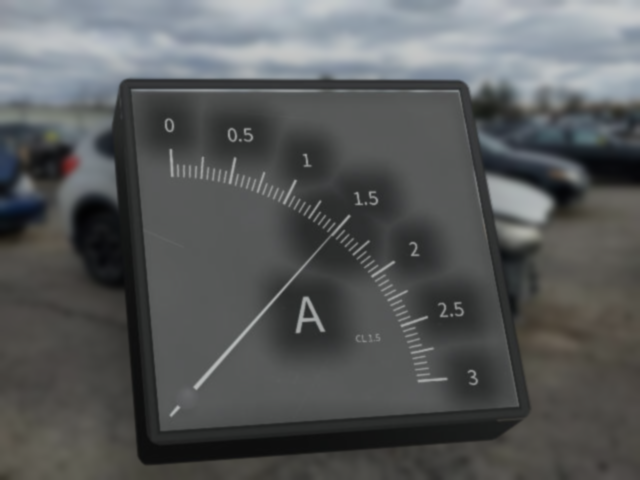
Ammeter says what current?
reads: 1.5 A
